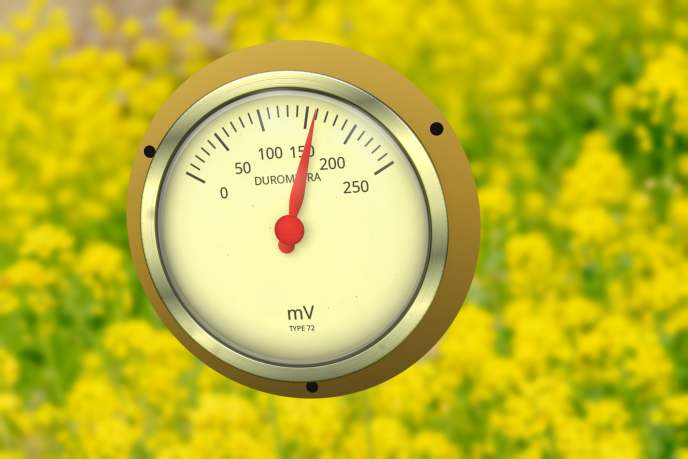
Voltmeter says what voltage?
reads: 160 mV
